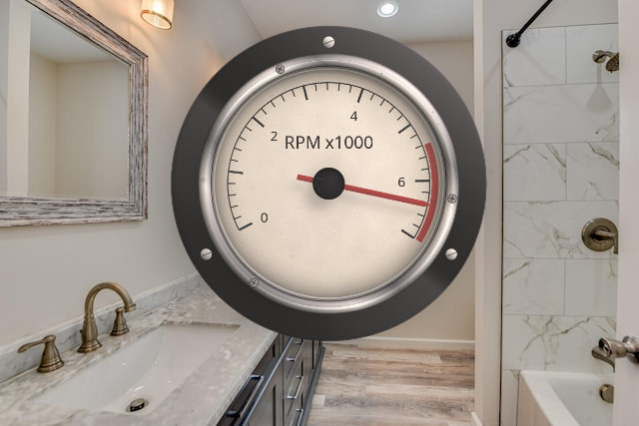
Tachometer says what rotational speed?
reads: 6400 rpm
